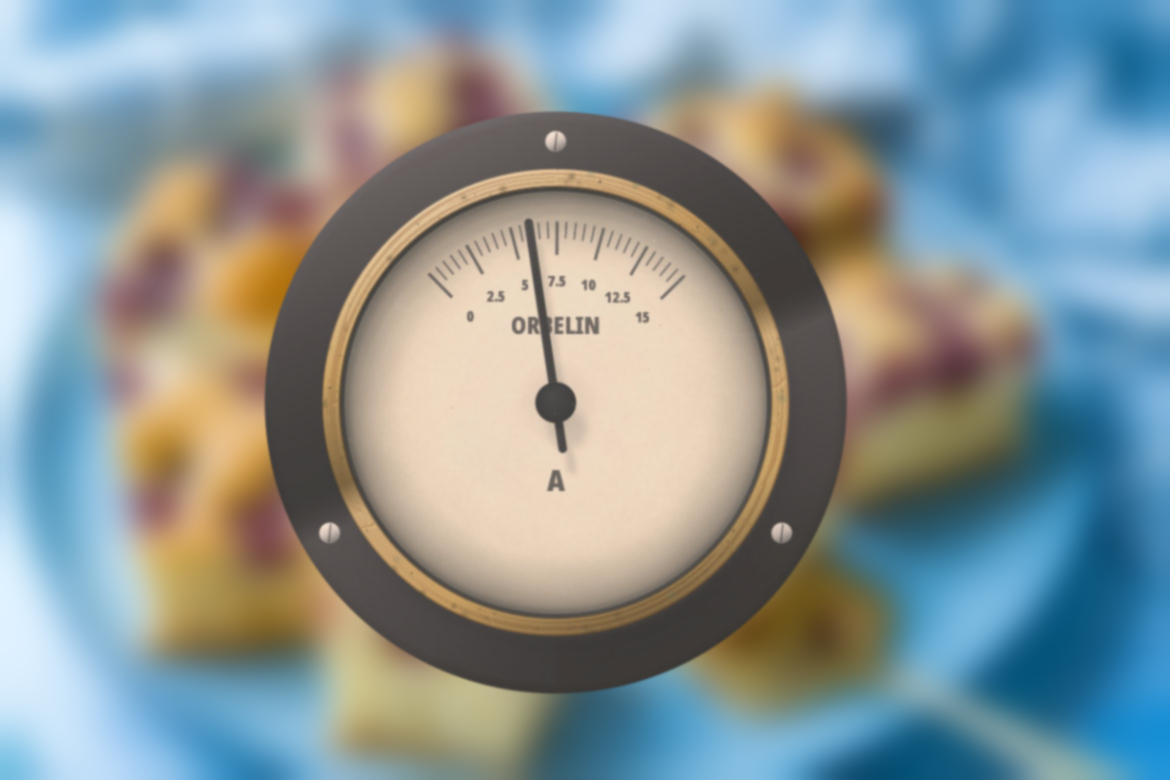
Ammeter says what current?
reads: 6 A
